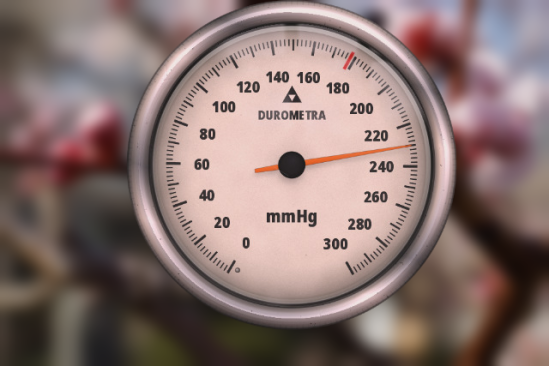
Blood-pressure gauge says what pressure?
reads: 230 mmHg
